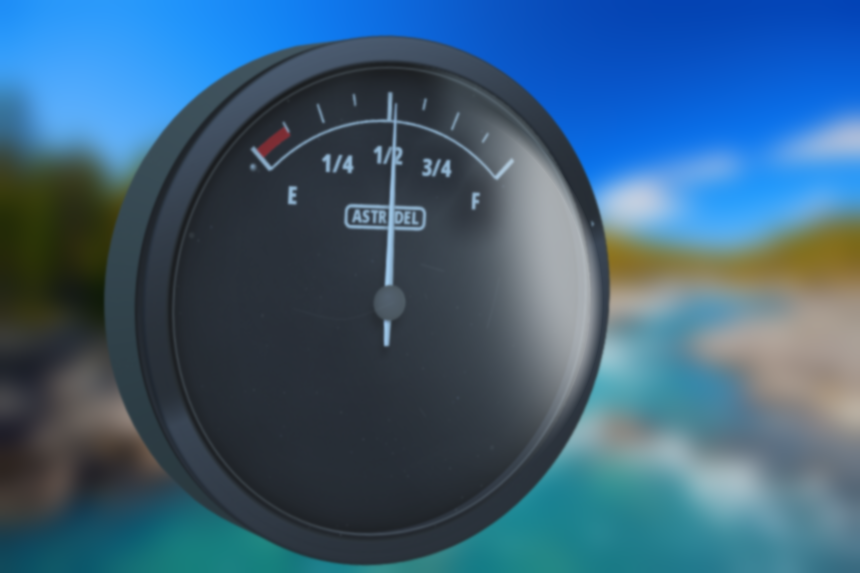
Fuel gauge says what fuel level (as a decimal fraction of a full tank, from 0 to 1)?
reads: 0.5
